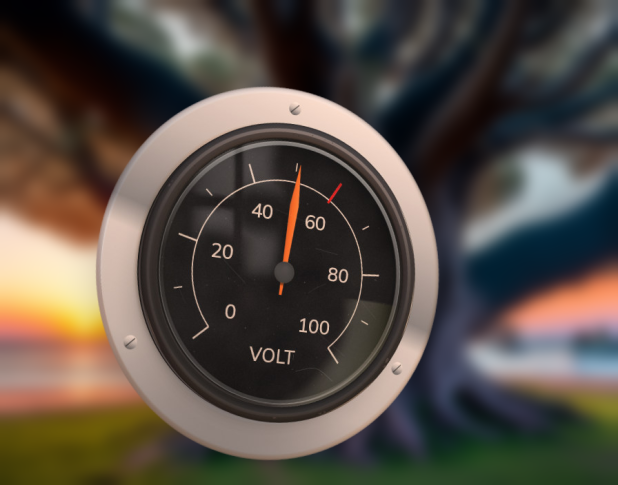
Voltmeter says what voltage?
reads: 50 V
